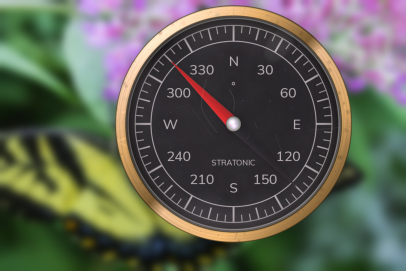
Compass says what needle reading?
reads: 315 °
